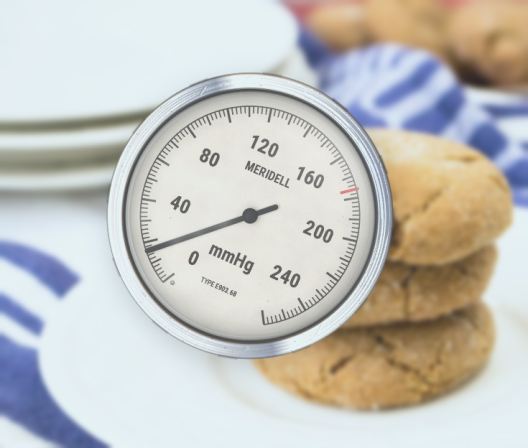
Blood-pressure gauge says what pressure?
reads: 16 mmHg
